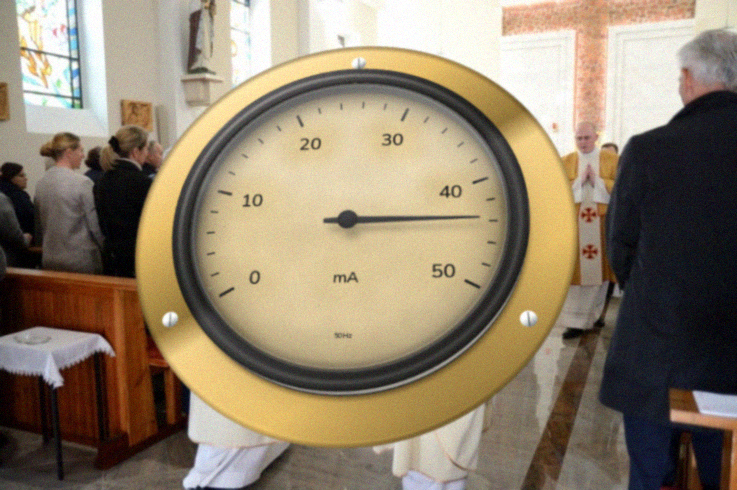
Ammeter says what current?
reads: 44 mA
